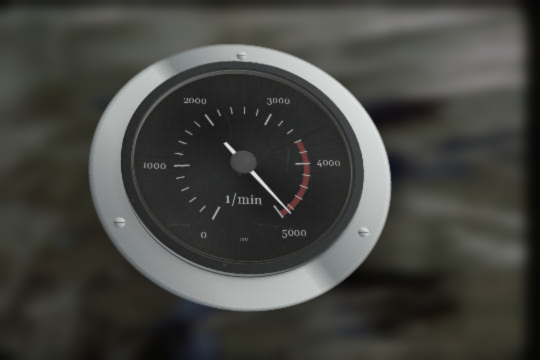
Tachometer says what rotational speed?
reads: 4900 rpm
